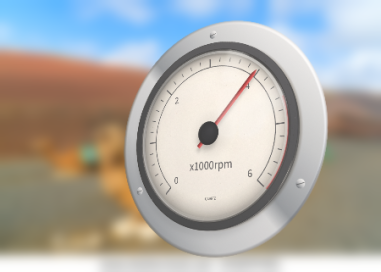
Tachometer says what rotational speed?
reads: 4000 rpm
